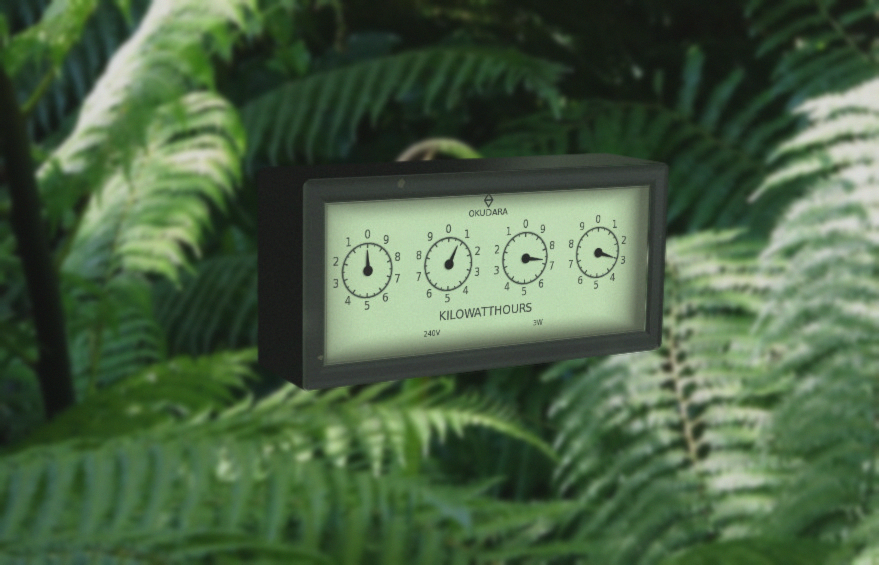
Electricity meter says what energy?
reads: 73 kWh
